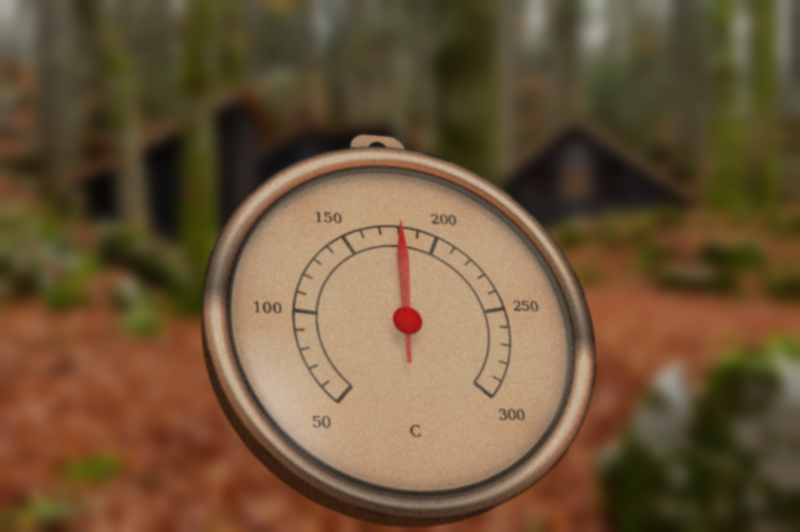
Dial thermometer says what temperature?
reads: 180 °C
